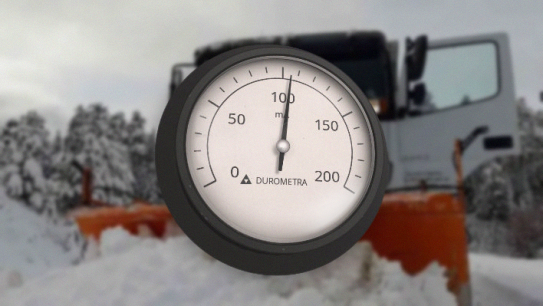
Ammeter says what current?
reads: 105 mA
